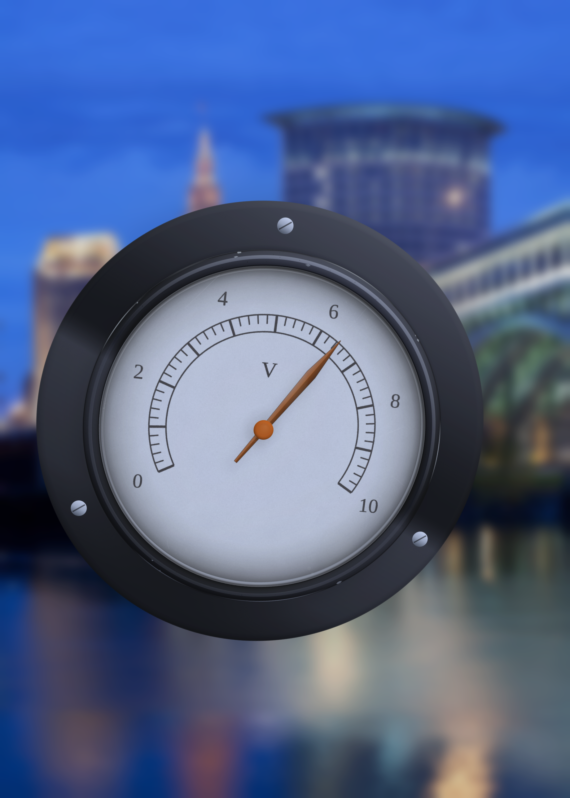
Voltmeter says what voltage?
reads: 6.4 V
